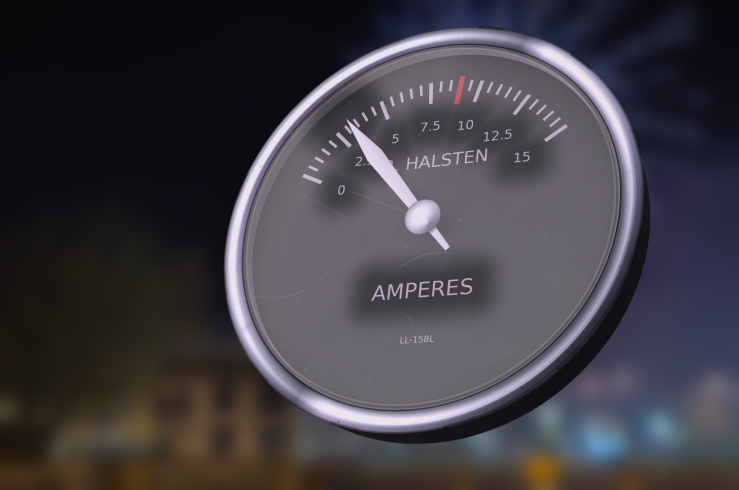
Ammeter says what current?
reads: 3.25 A
